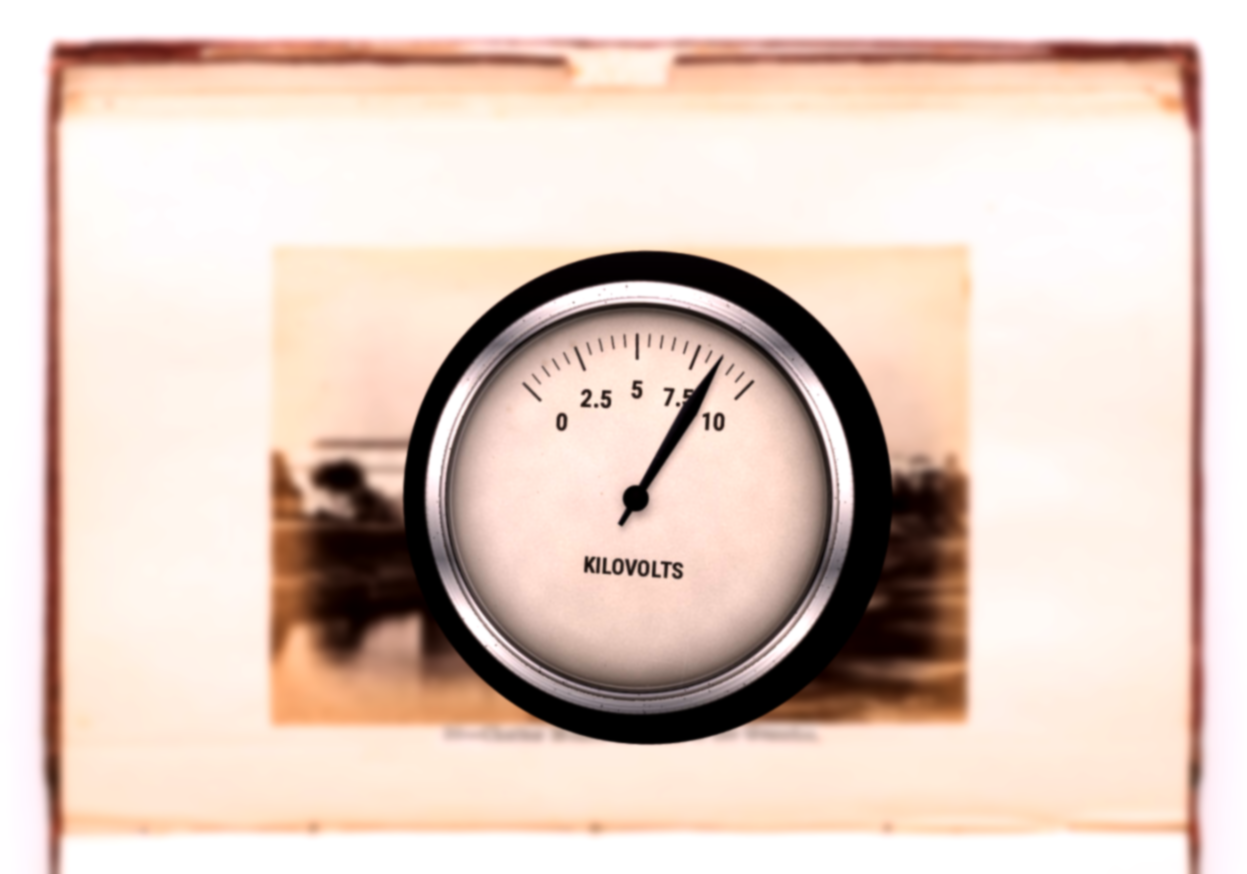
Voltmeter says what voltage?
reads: 8.5 kV
